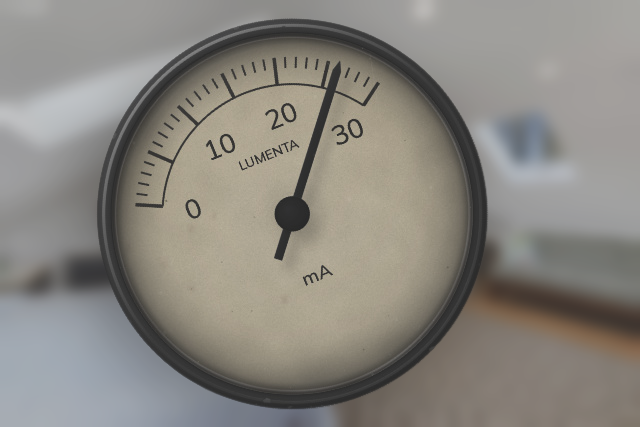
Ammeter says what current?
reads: 26 mA
